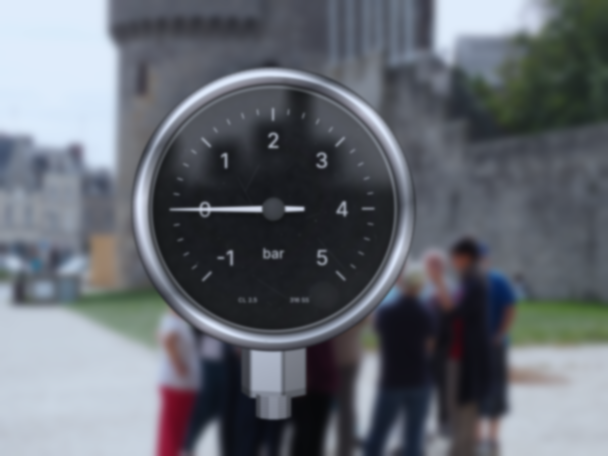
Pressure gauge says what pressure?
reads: 0 bar
